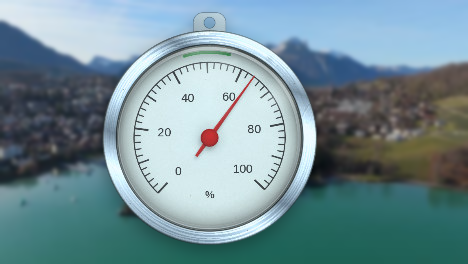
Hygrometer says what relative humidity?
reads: 64 %
